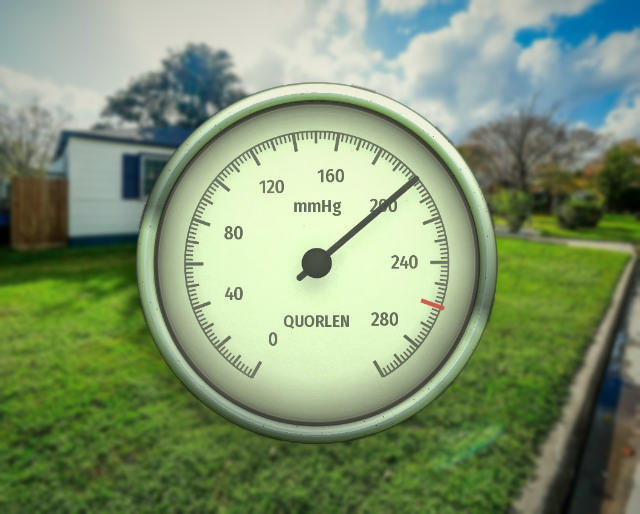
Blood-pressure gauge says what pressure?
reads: 200 mmHg
